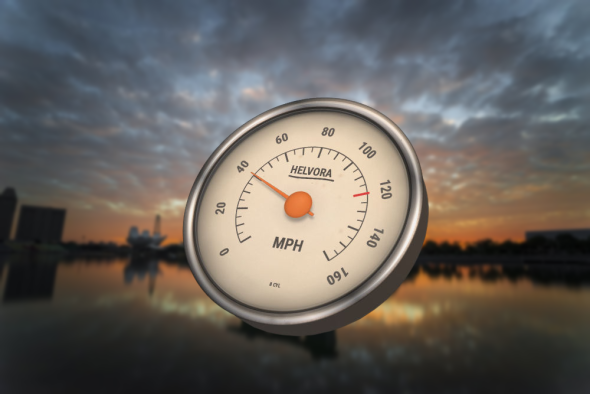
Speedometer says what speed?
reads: 40 mph
